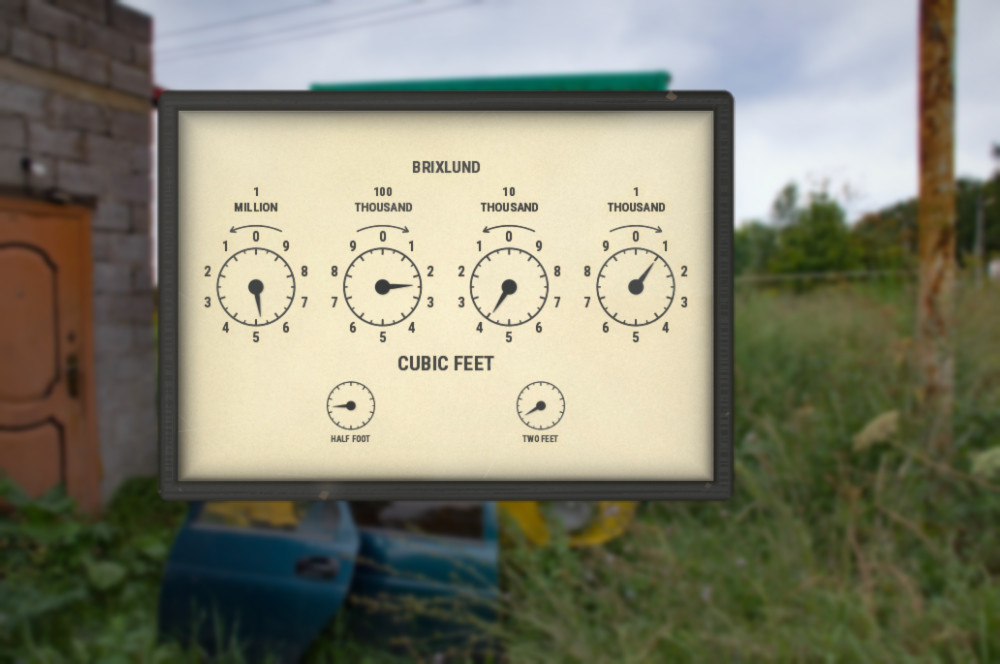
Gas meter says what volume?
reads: 524100 ft³
